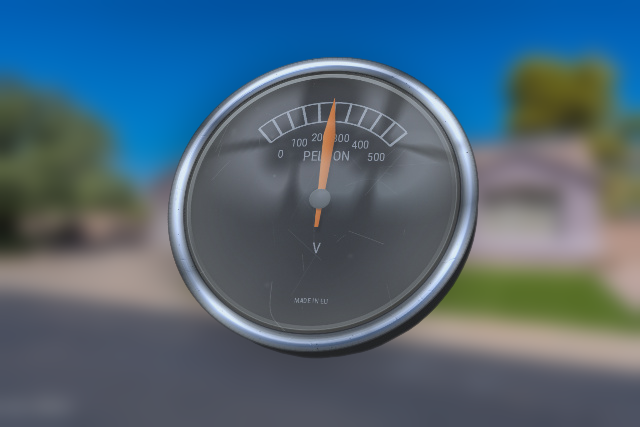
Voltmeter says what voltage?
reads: 250 V
